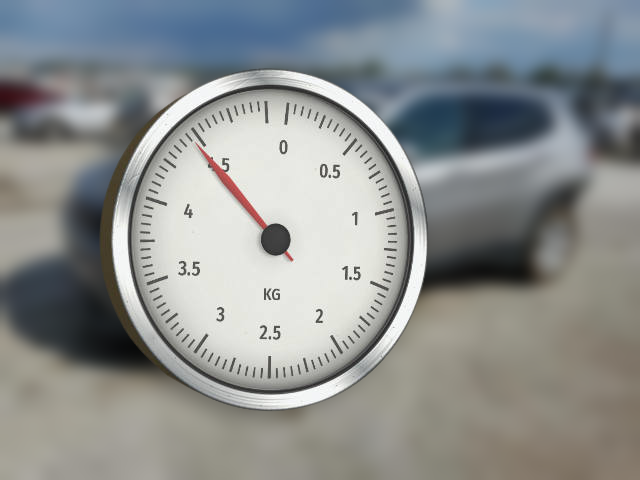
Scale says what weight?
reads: 4.45 kg
